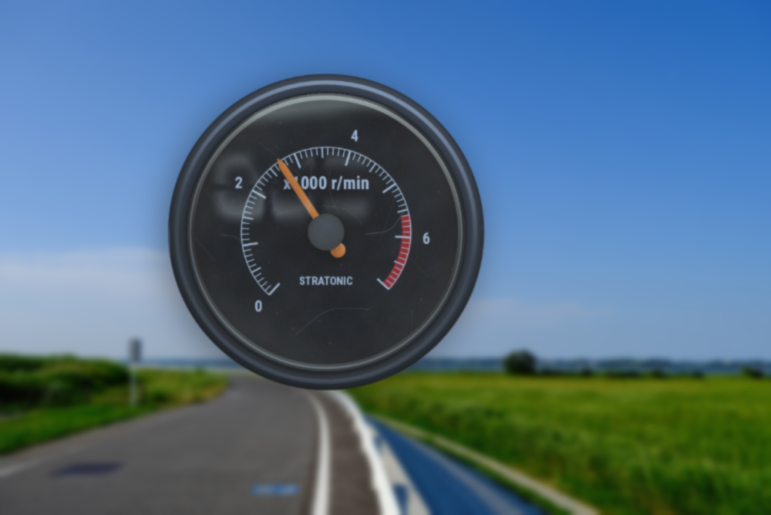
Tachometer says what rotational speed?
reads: 2700 rpm
